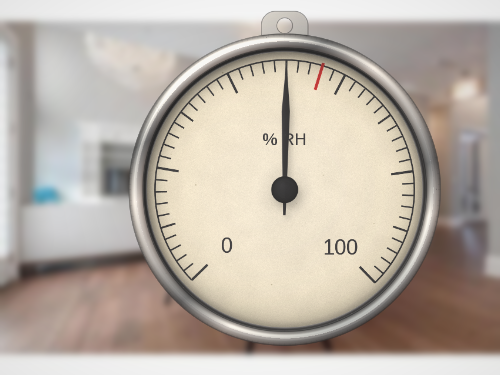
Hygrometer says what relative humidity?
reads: 50 %
